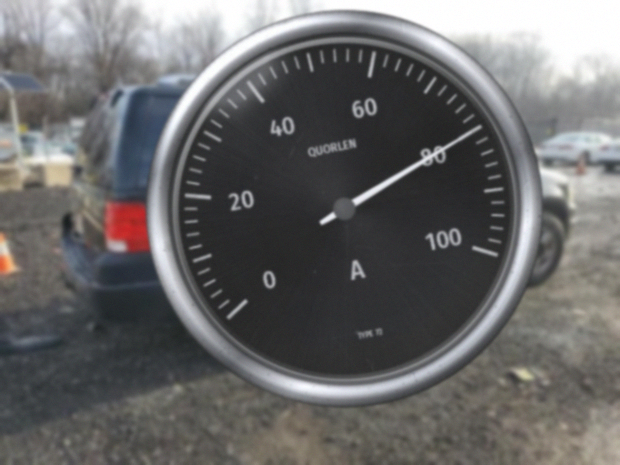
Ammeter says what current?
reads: 80 A
